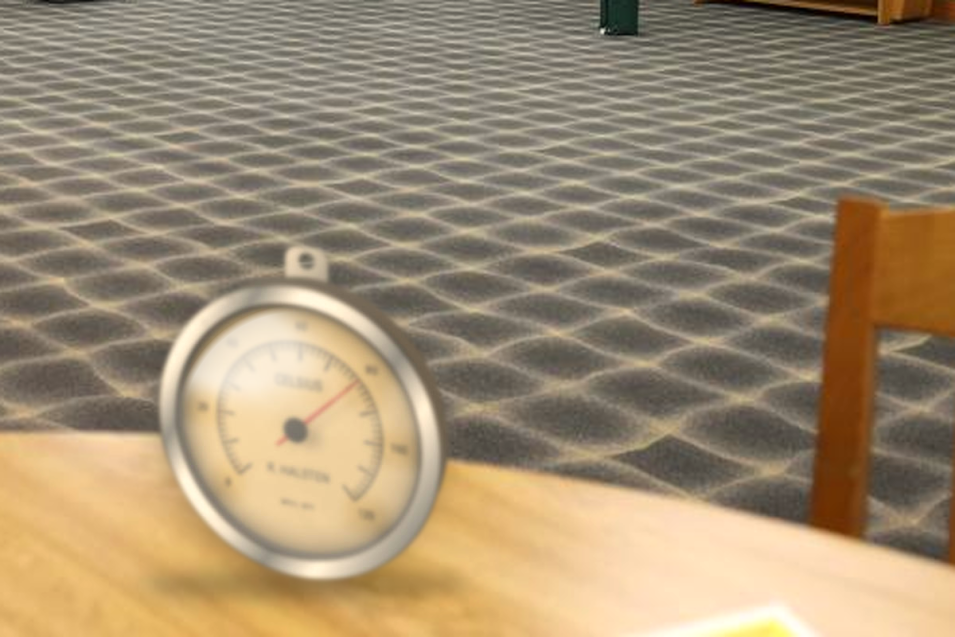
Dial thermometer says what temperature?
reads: 80 °C
